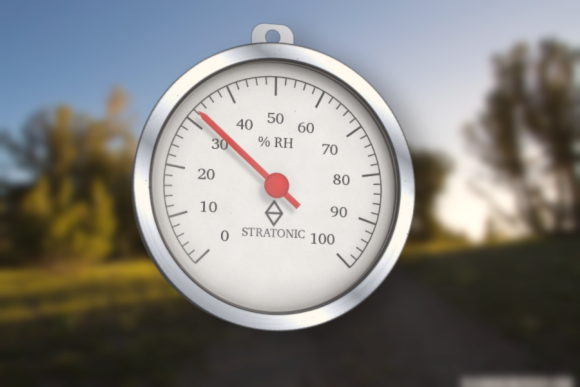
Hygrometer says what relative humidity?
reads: 32 %
